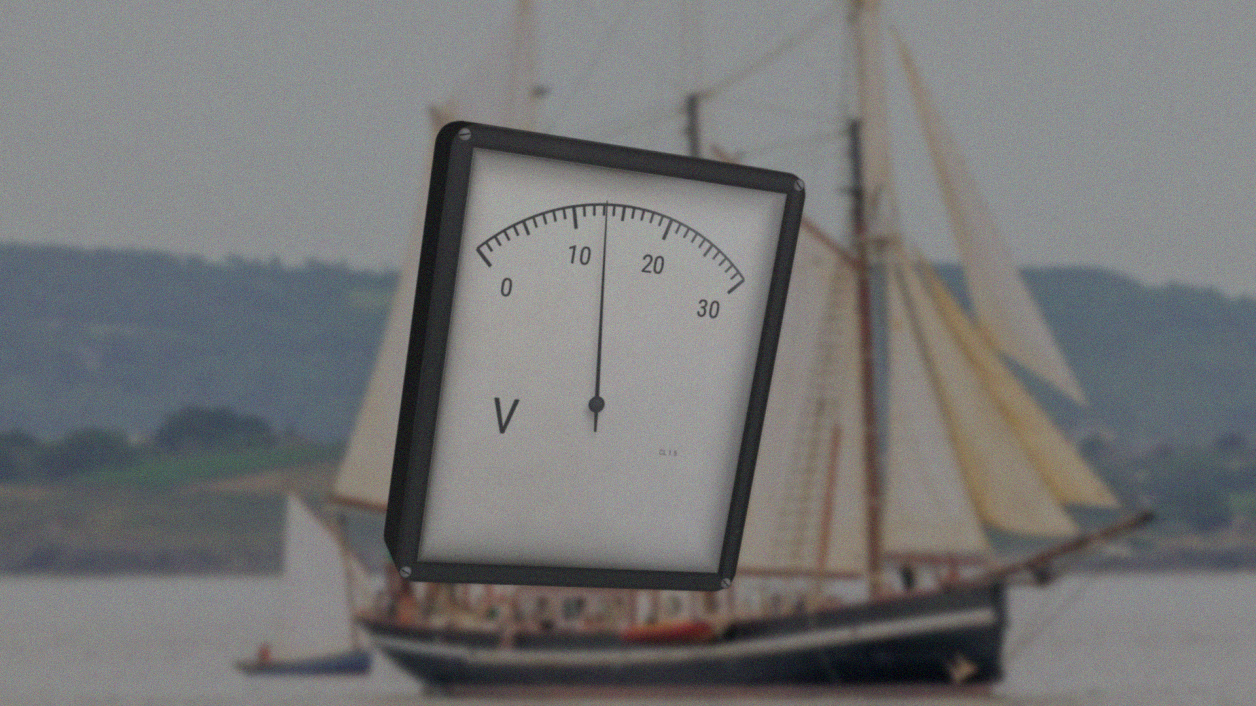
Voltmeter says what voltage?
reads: 13 V
